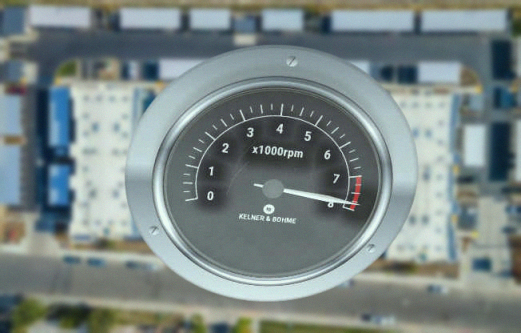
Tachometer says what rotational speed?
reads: 7750 rpm
